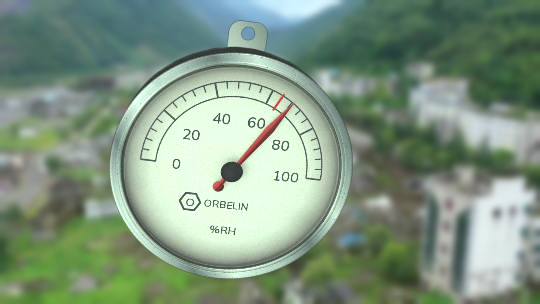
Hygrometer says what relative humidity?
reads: 68 %
